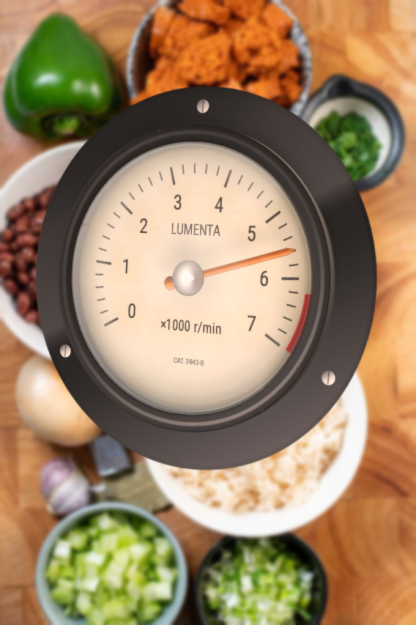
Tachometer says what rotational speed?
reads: 5600 rpm
